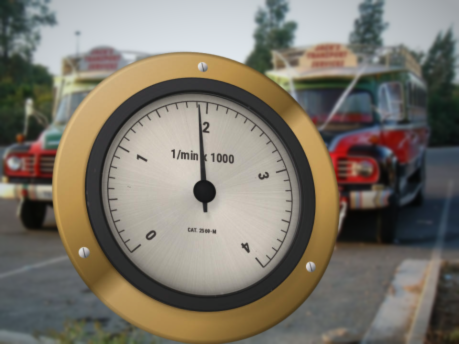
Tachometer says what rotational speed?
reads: 1900 rpm
